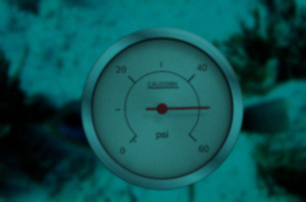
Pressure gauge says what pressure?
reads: 50 psi
